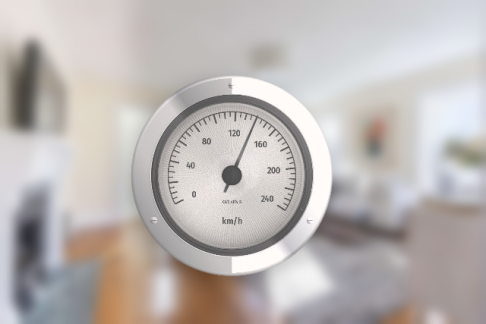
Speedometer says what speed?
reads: 140 km/h
